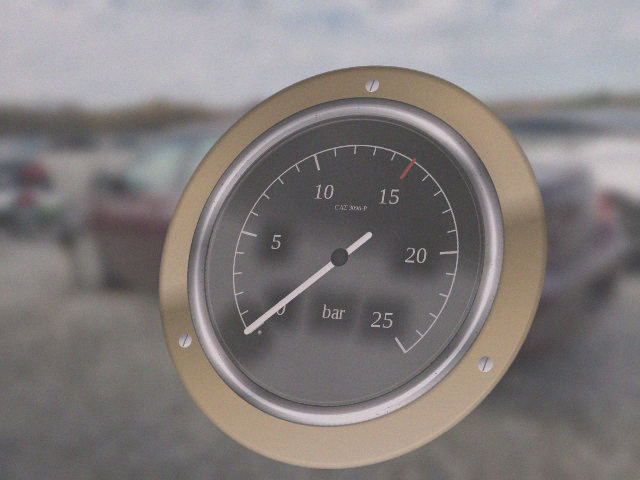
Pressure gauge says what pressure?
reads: 0 bar
